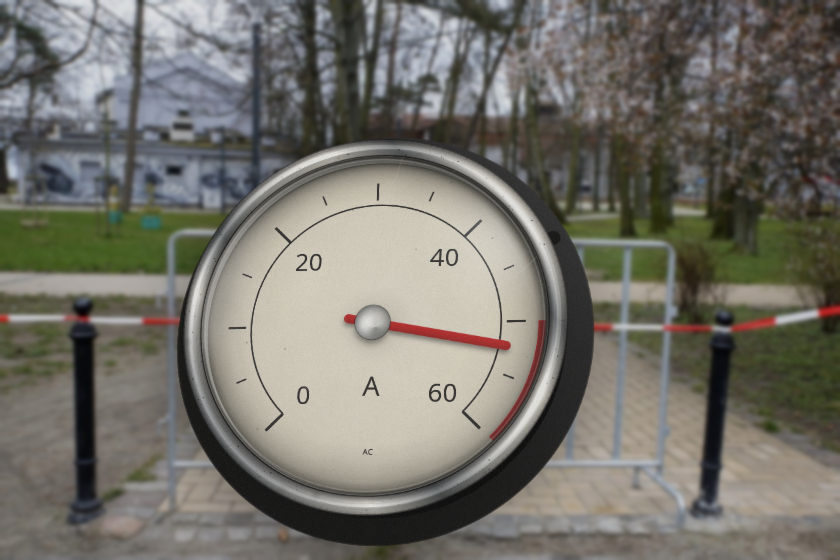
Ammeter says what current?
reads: 52.5 A
